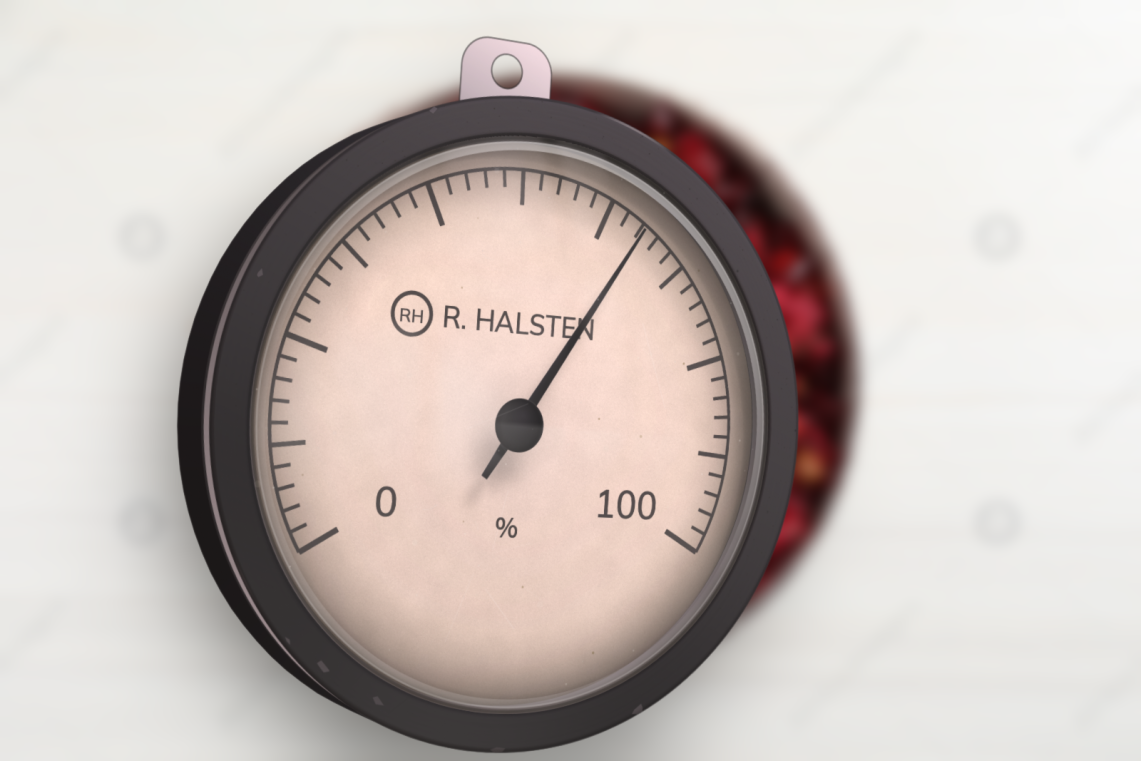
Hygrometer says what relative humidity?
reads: 64 %
